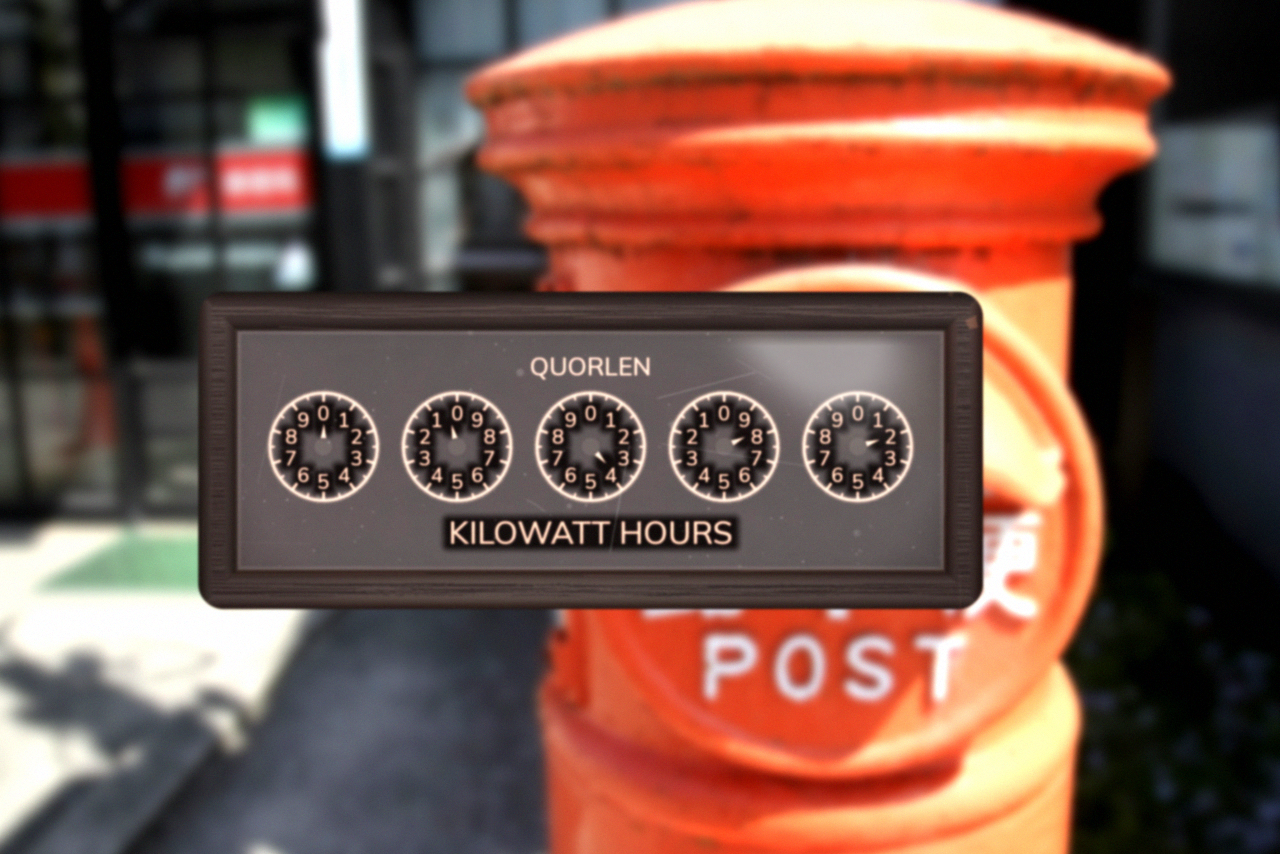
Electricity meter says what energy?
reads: 382 kWh
